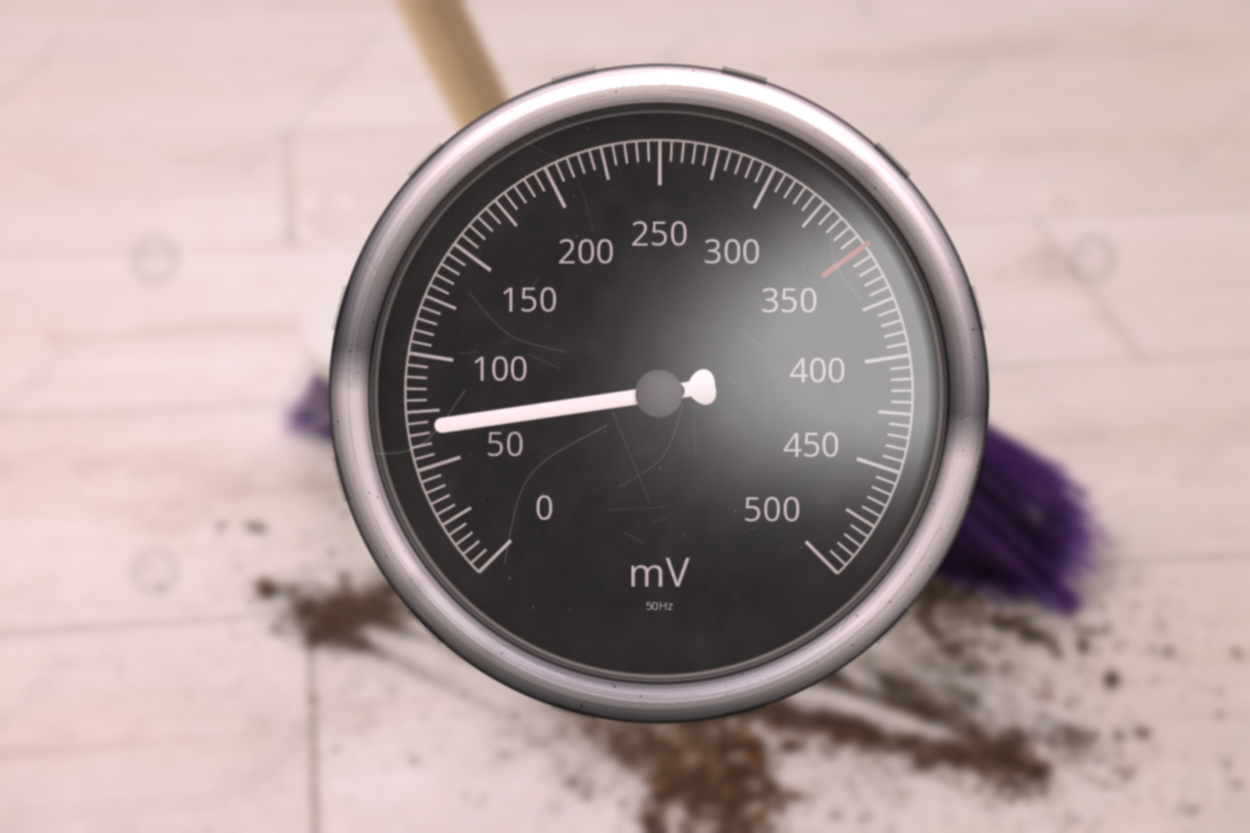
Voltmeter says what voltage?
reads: 67.5 mV
